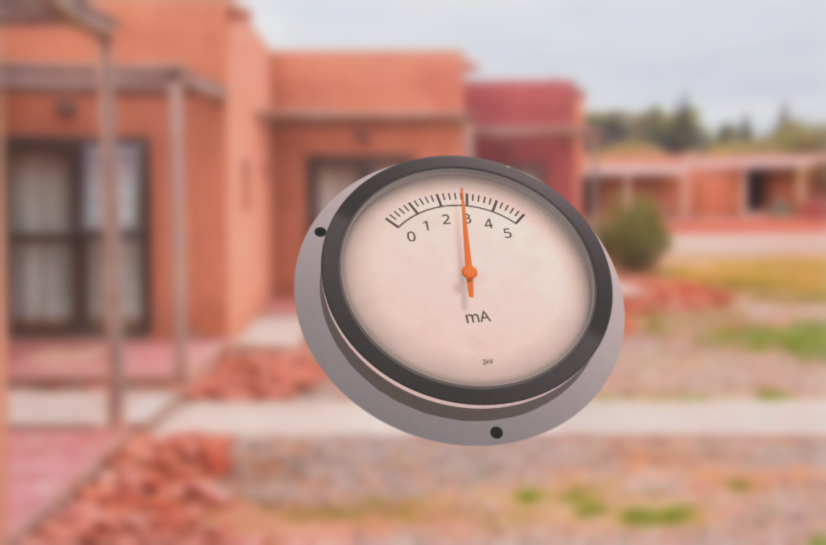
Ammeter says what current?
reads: 2.8 mA
